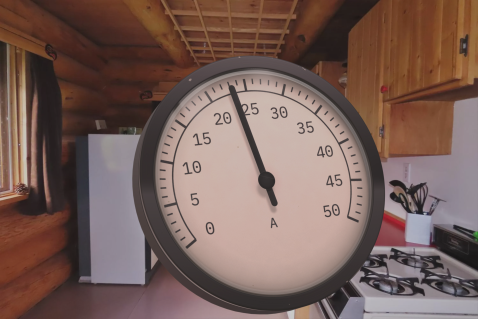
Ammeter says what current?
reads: 23 A
